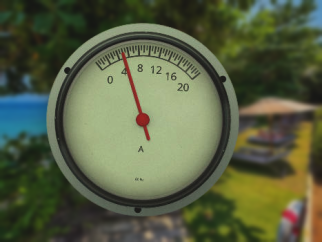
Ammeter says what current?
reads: 5 A
